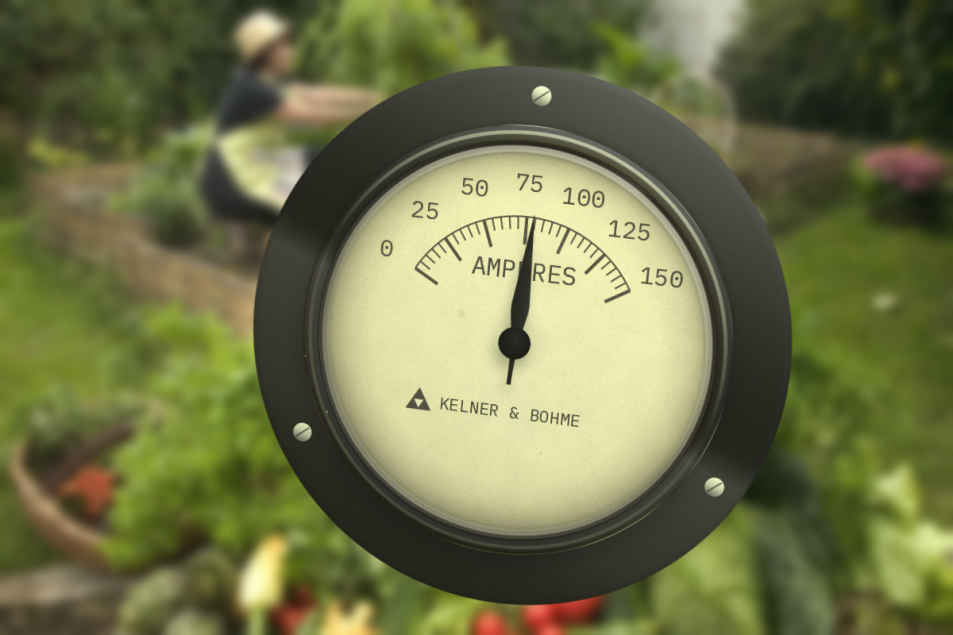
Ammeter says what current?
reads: 80 A
